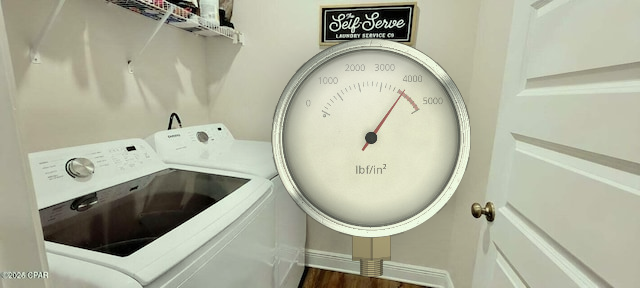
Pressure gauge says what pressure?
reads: 4000 psi
